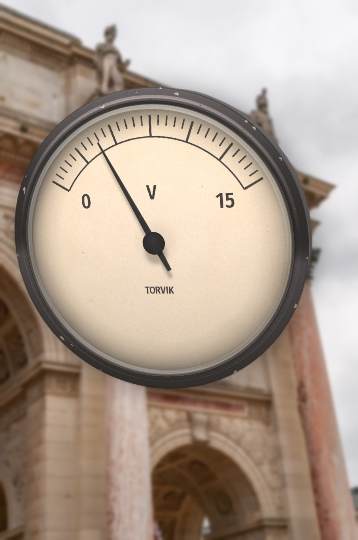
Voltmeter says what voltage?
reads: 4 V
